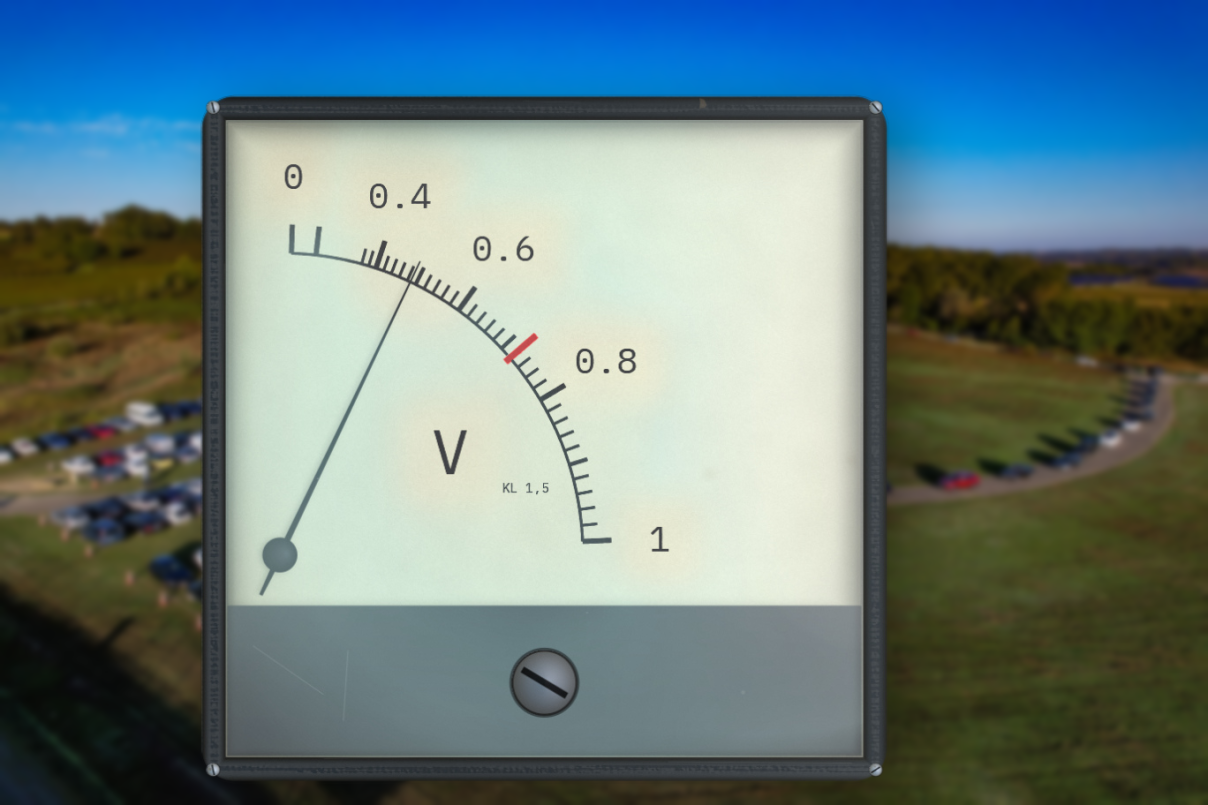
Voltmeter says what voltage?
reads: 0.49 V
